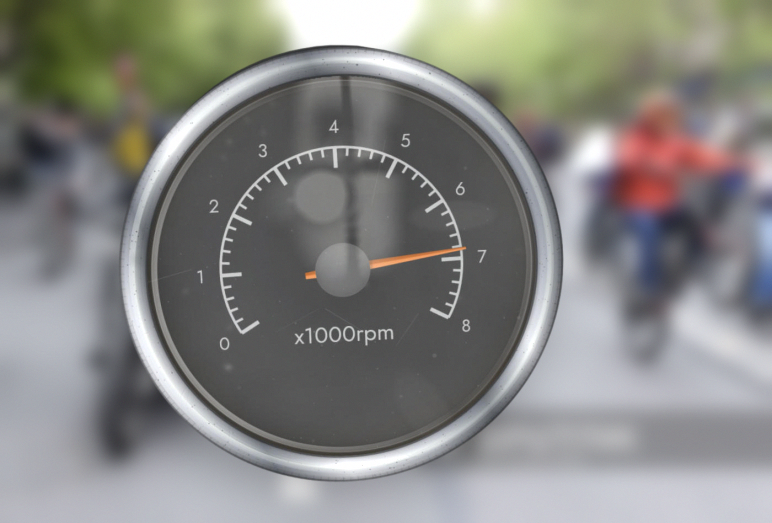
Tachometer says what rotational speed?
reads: 6800 rpm
